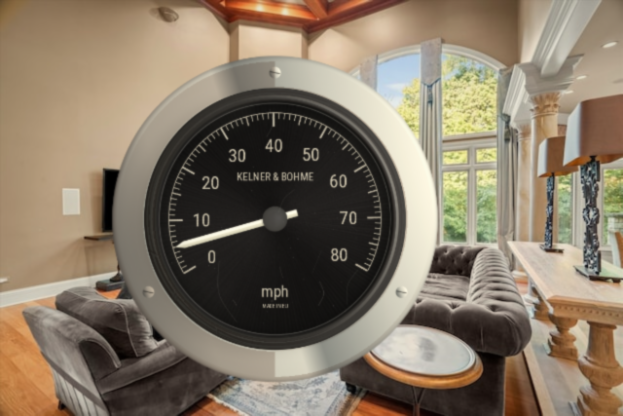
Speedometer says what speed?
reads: 5 mph
